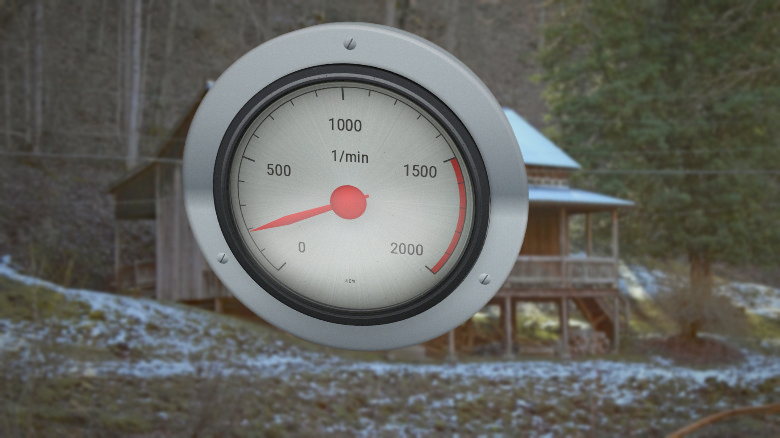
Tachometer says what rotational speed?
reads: 200 rpm
